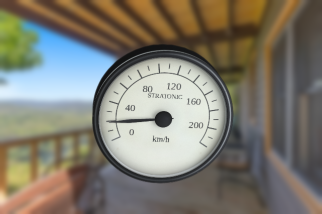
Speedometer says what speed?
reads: 20 km/h
